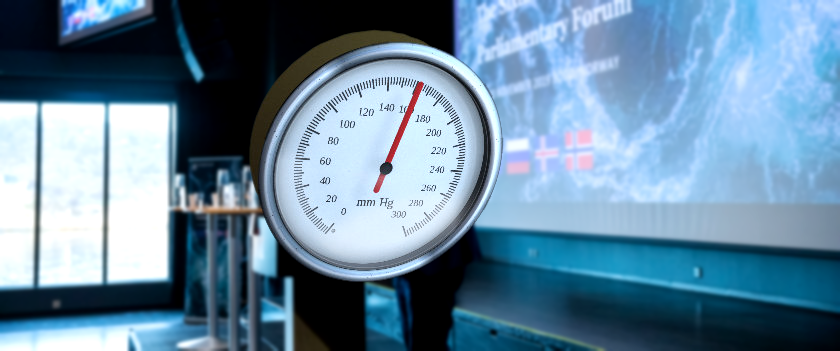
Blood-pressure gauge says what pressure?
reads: 160 mmHg
